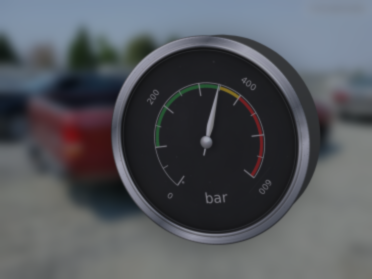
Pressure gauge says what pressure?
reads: 350 bar
